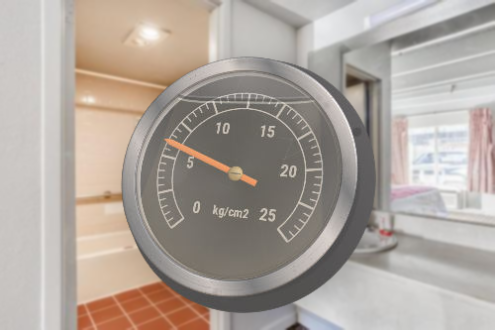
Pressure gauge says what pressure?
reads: 6 kg/cm²
